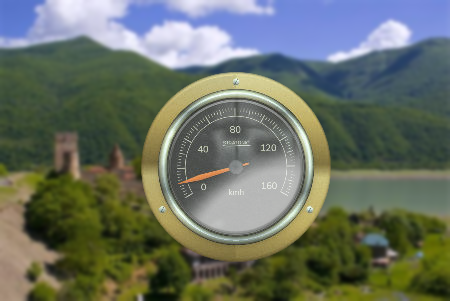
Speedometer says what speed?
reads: 10 km/h
